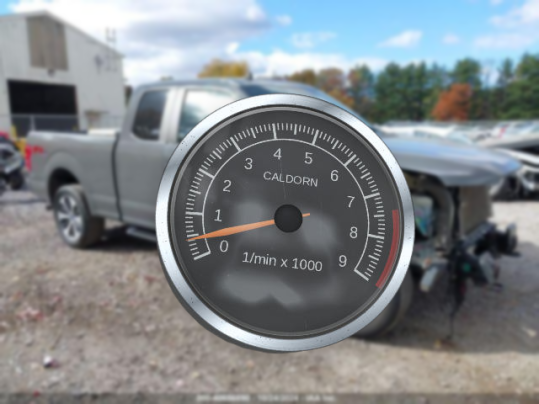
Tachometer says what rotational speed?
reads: 400 rpm
